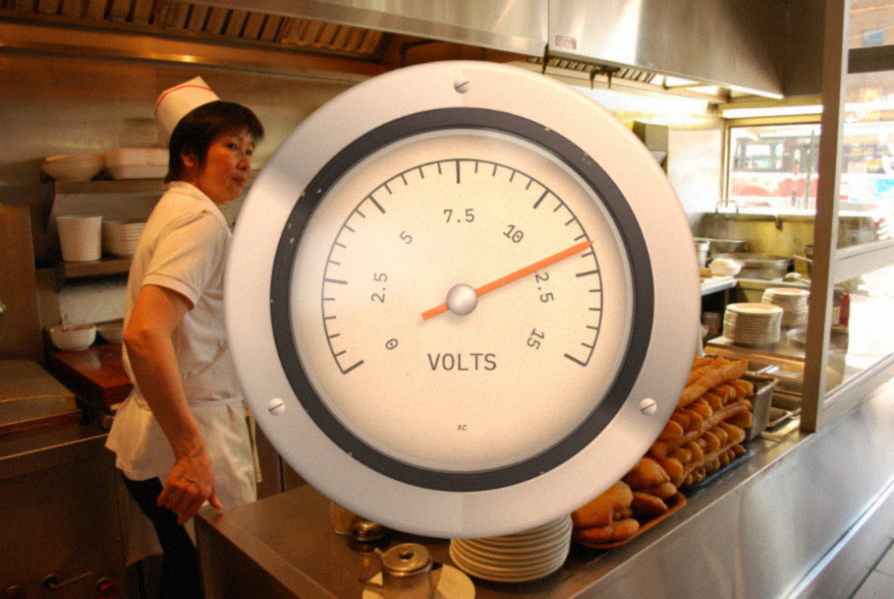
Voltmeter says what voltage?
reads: 11.75 V
